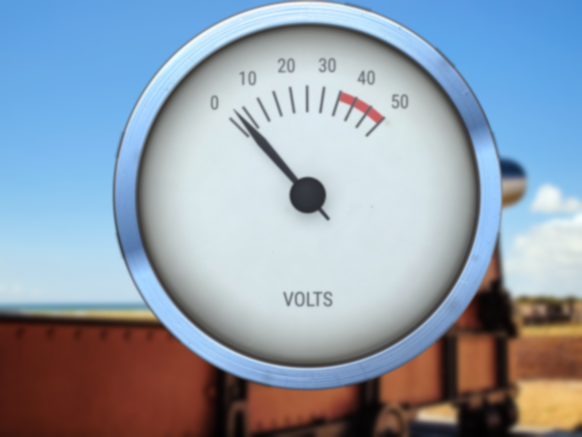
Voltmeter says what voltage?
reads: 2.5 V
